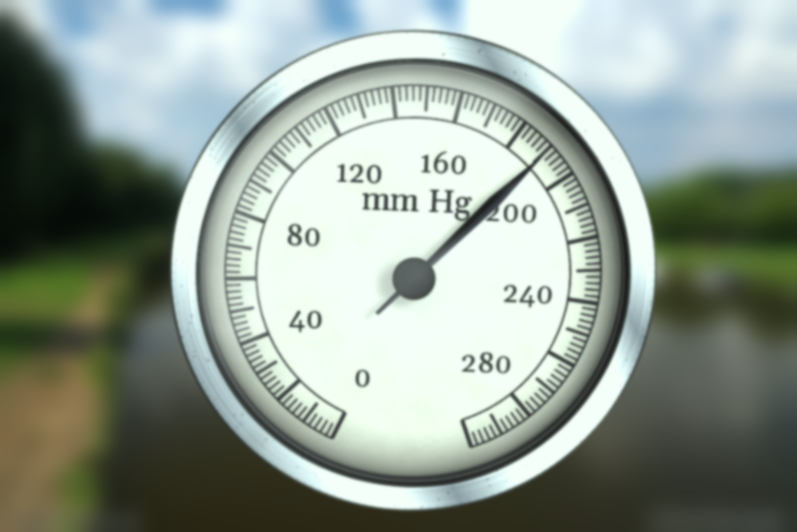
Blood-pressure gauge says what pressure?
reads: 190 mmHg
